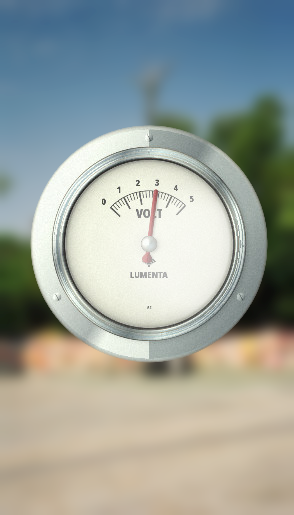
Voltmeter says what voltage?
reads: 3 V
